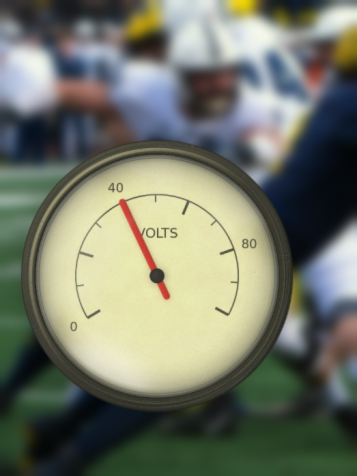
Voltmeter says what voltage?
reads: 40 V
